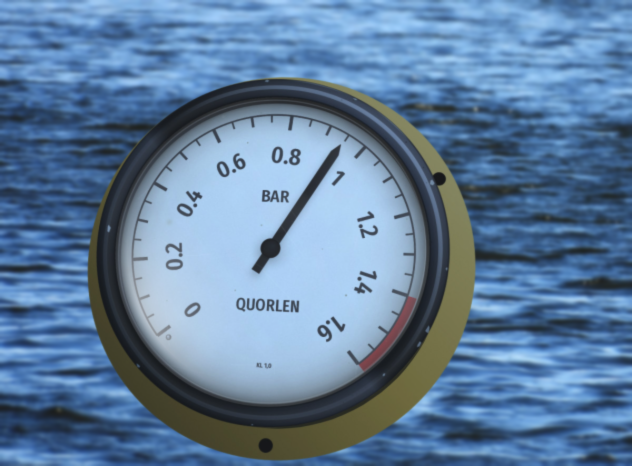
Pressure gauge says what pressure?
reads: 0.95 bar
